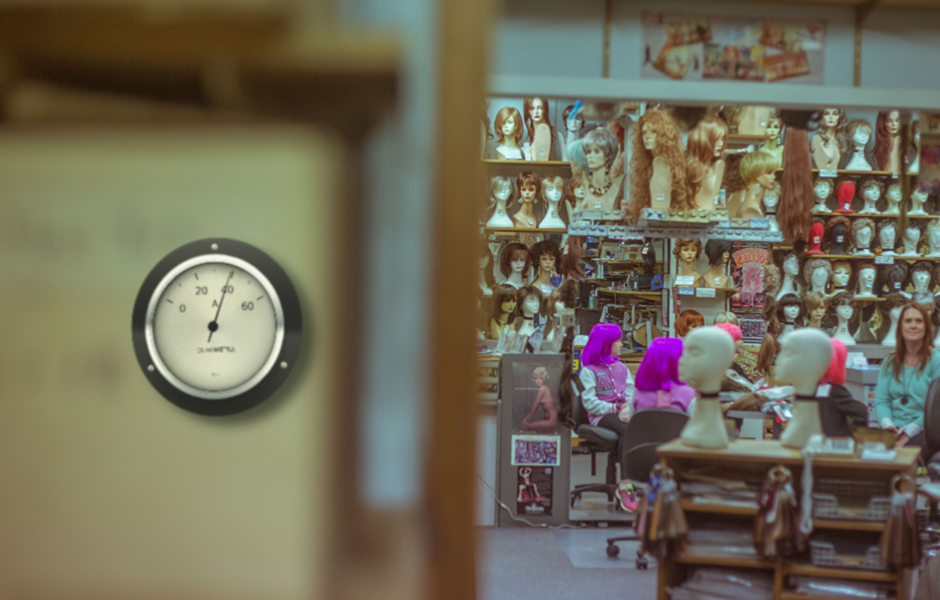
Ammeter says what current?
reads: 40 A
